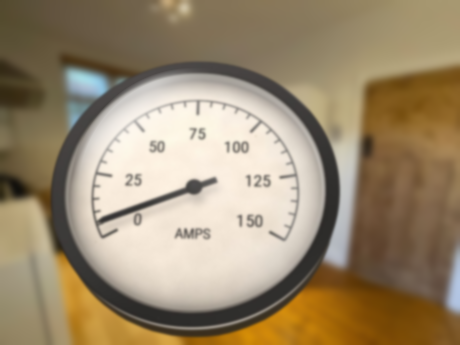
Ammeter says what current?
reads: 5 A
